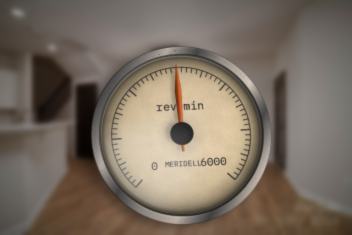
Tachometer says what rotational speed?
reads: 3000 rpm
